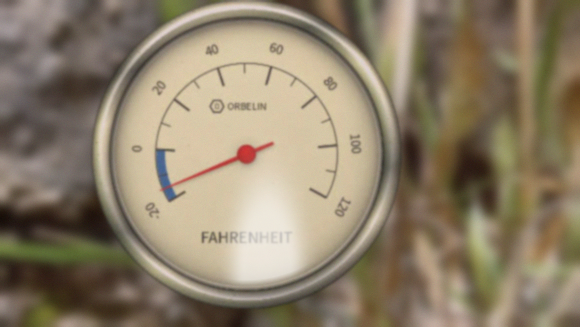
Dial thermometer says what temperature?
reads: -15 °F
